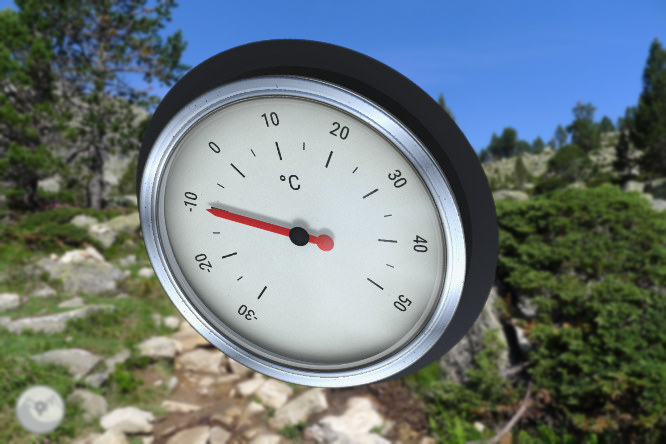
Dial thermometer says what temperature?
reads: -10 °C
